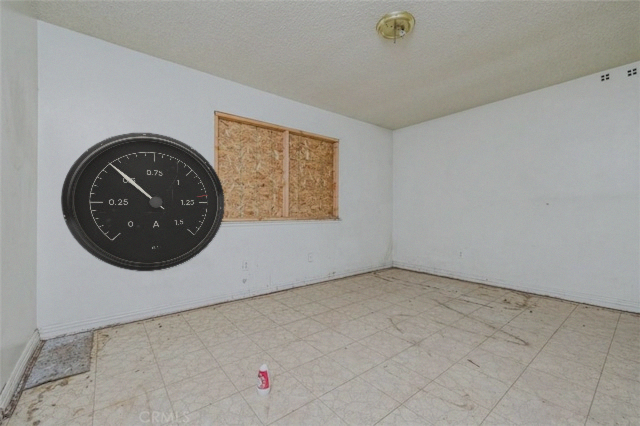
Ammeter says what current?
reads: 0.5 A
